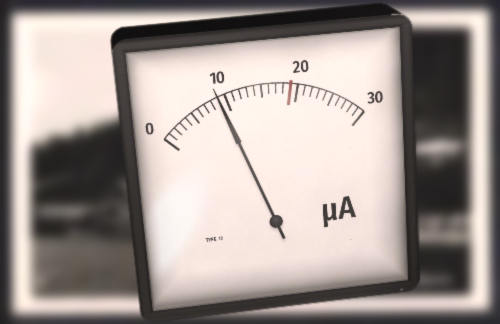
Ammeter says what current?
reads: 9 µA
